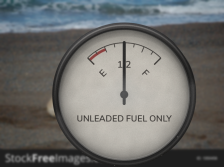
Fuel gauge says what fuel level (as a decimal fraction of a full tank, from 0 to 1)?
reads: 0.5
